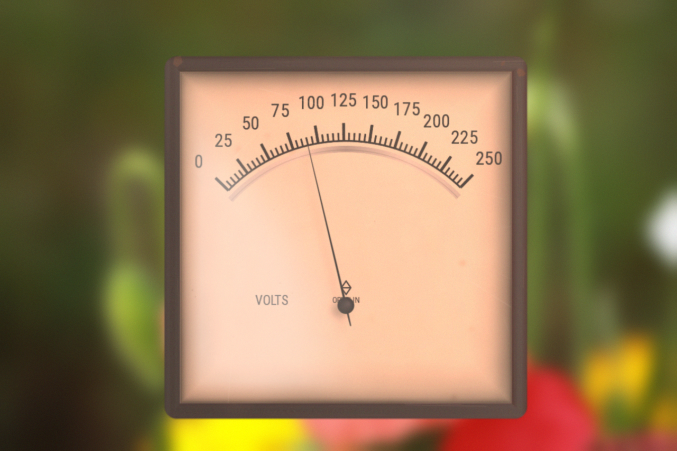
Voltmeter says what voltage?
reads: 90 V
